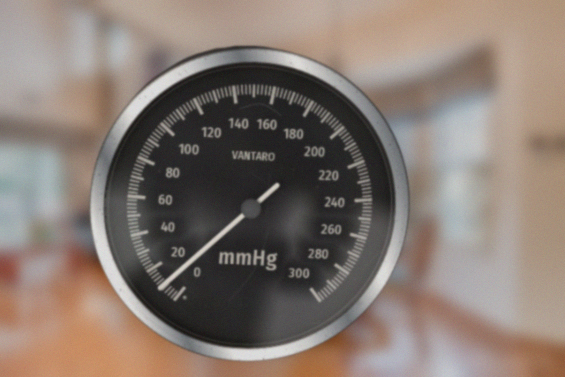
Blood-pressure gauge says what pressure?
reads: 10 mmHg
